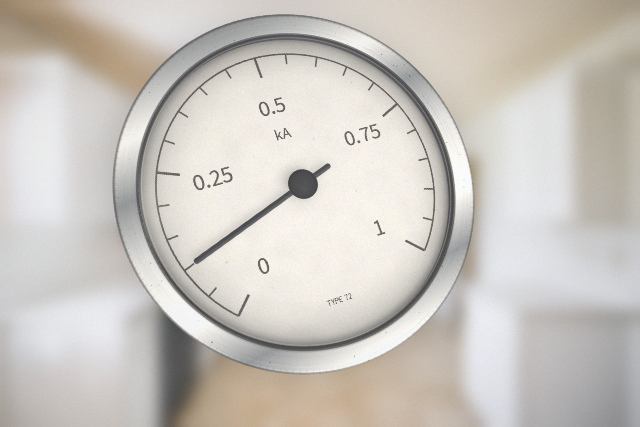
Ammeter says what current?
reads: 0.1 kA
